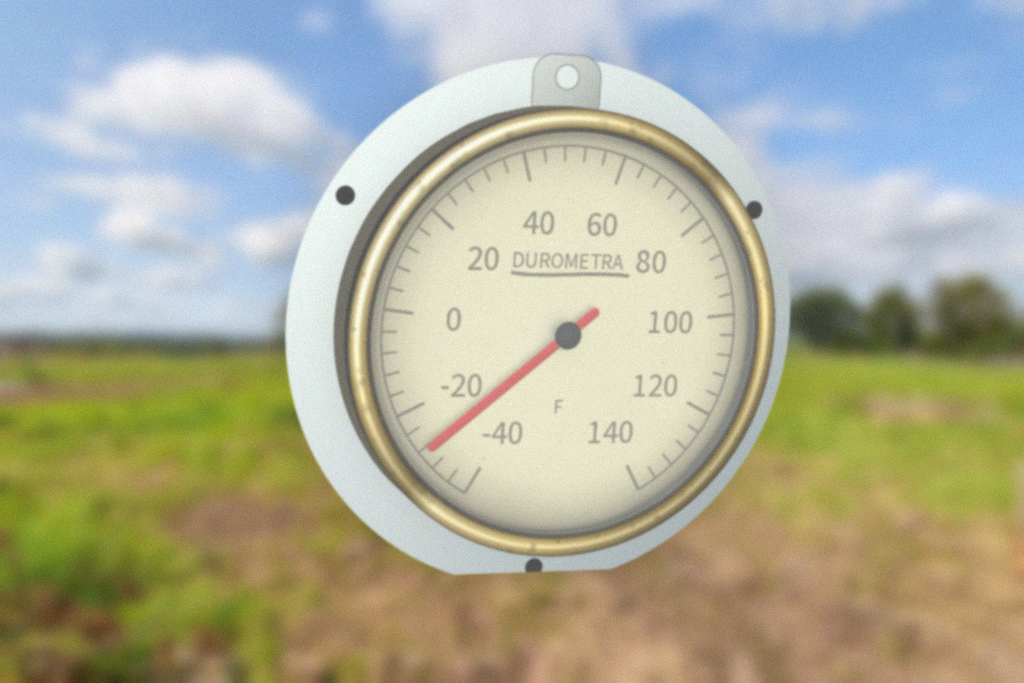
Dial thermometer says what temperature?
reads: -28 °F
